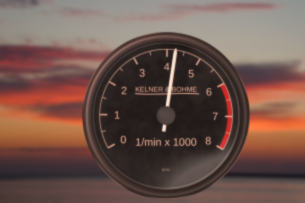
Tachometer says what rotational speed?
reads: 4250 rpm
